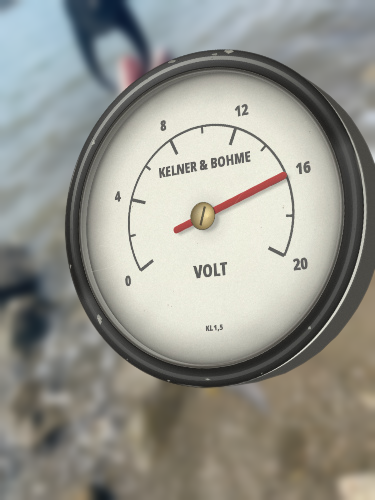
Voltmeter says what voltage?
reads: 16 V
